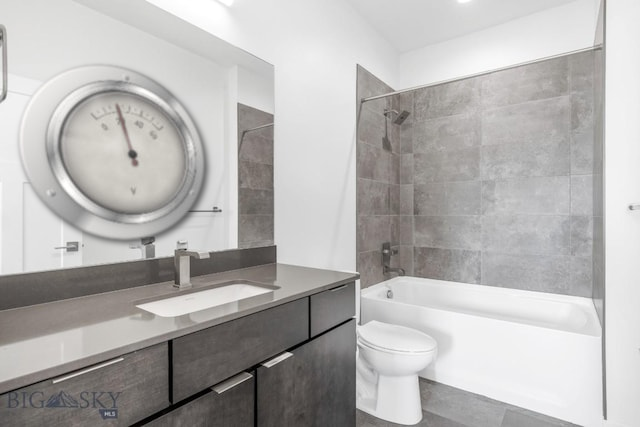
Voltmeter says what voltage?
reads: 20 V
